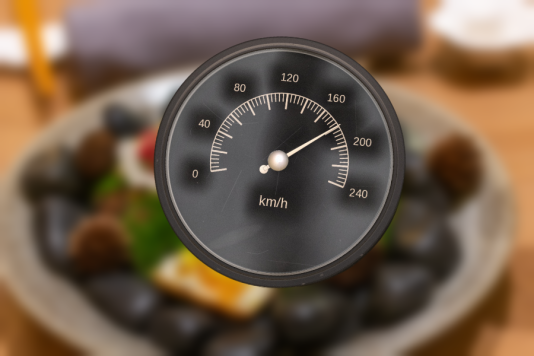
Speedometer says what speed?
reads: 180 km/h
